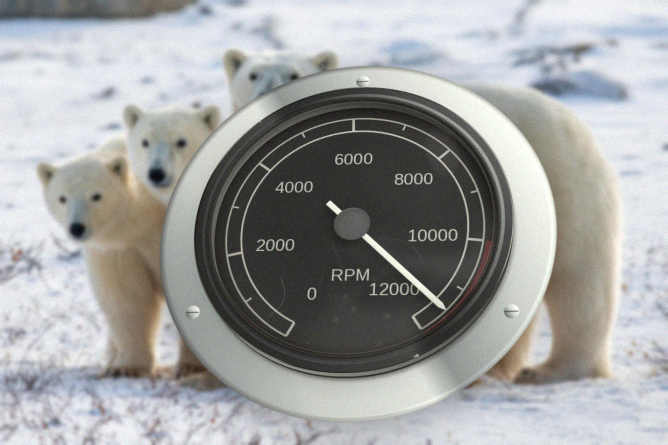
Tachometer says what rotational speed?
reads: 11500 rpm
